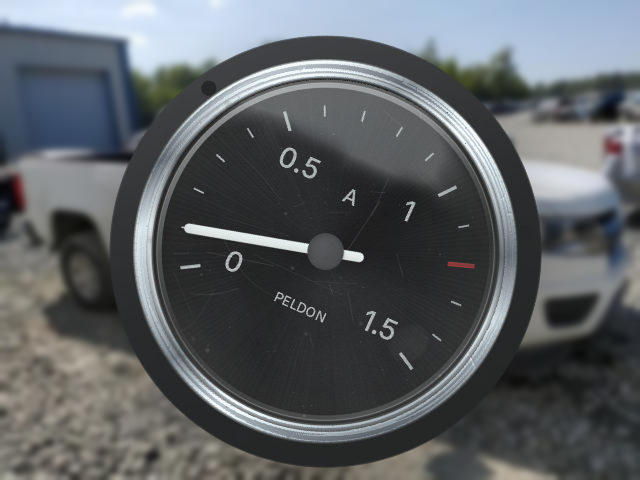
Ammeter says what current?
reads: 0.1 A
